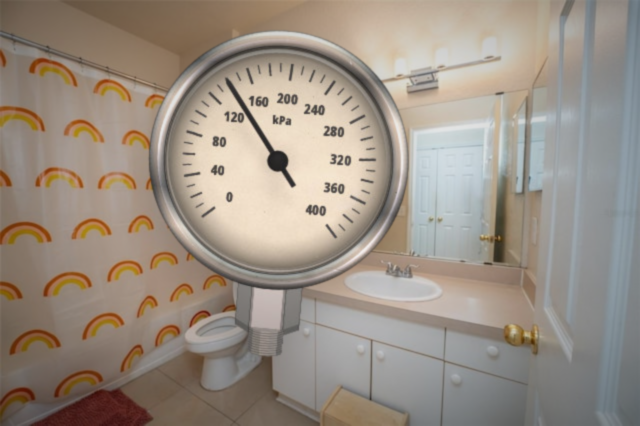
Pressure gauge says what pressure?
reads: 140 kPa
